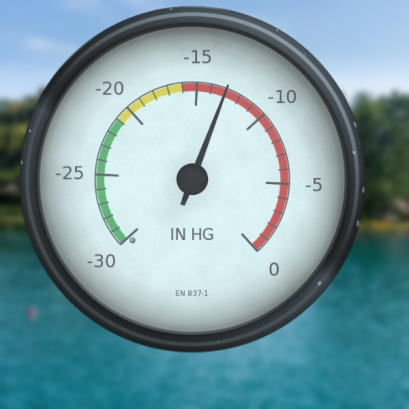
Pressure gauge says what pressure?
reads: -13 inHg
